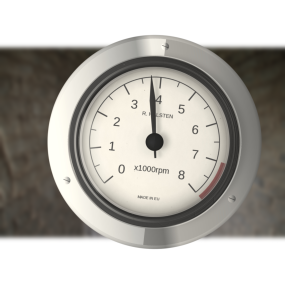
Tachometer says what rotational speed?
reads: 3750 rpm
